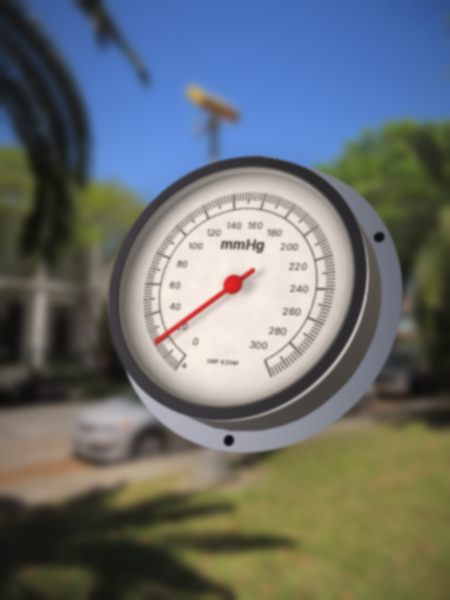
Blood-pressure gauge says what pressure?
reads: 20 mmHg
